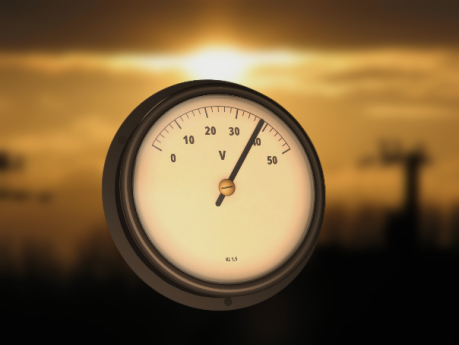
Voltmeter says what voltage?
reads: 38 V
